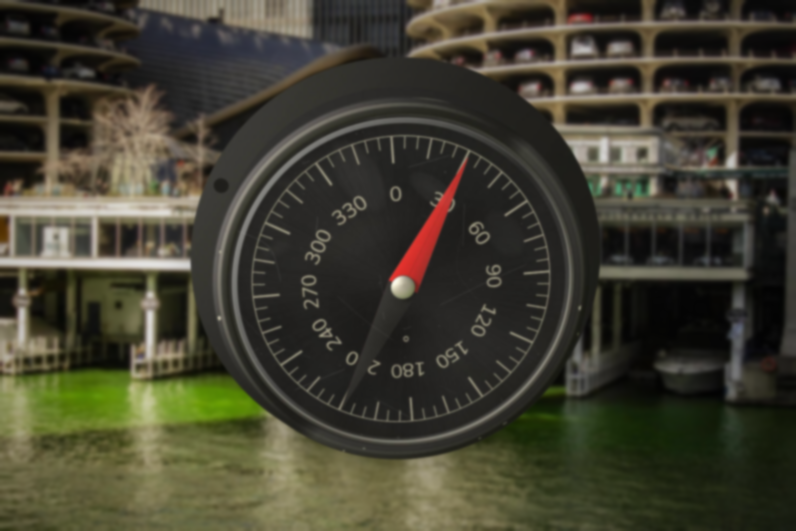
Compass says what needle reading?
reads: 30 °
